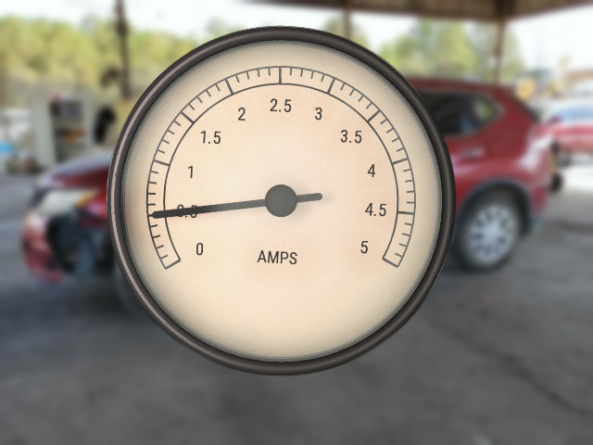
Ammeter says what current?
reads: 0.5 A
